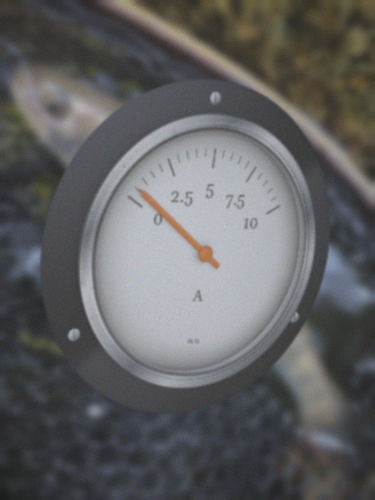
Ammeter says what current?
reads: 0.5 A
